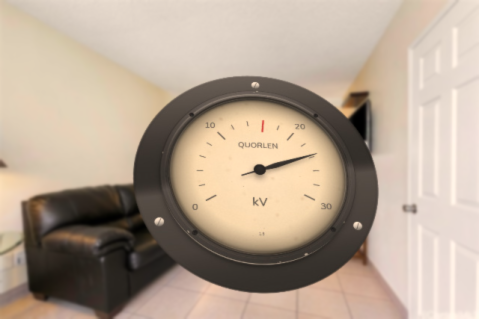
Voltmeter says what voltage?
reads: 24 kV
